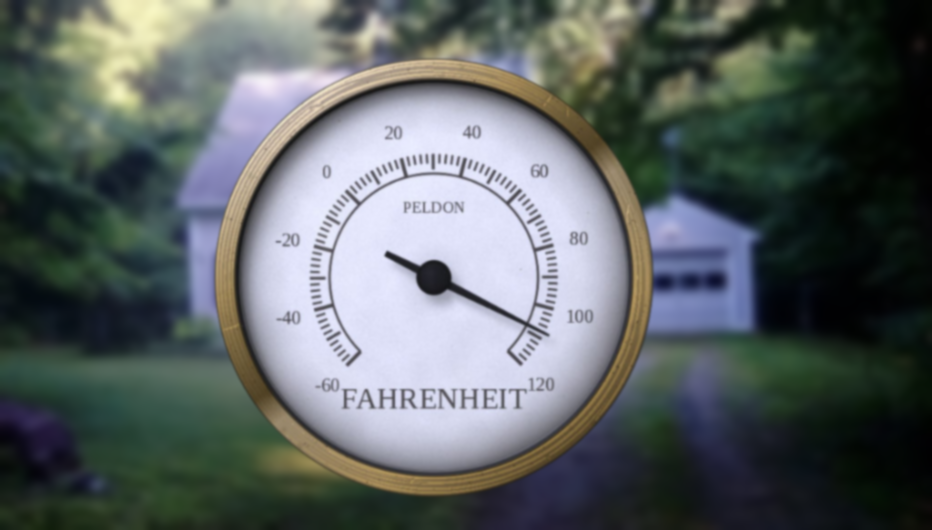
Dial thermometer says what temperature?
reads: 108 °F
